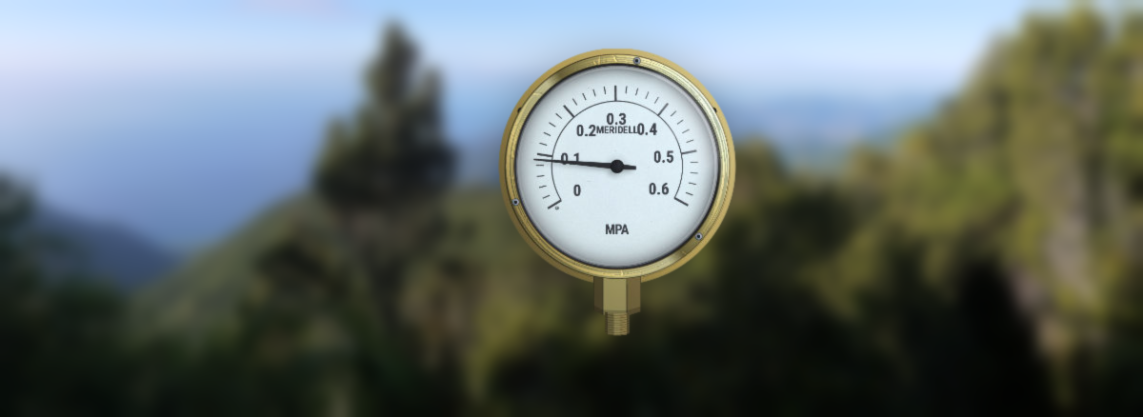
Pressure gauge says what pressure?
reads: 0.09 MPa
